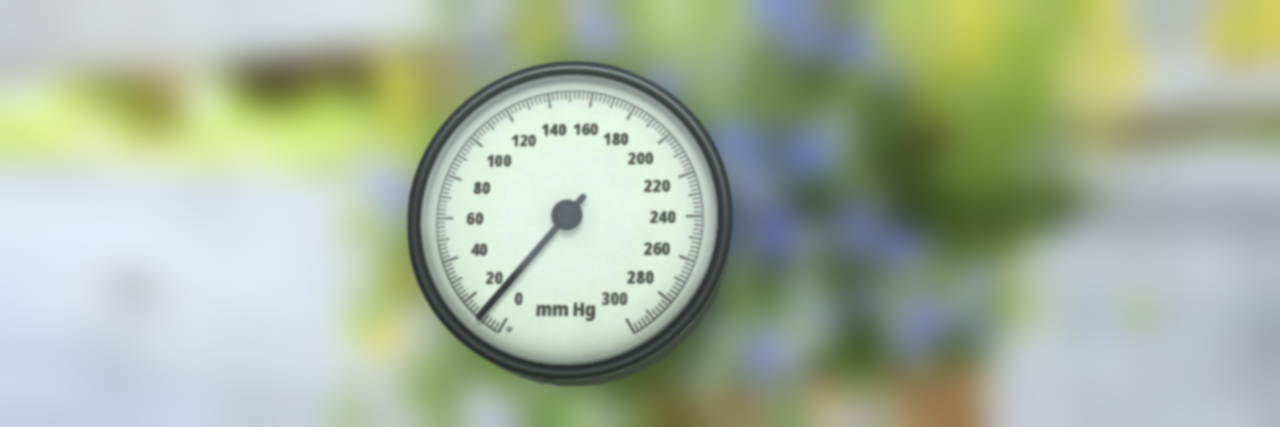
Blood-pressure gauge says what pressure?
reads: 10 mmHg
